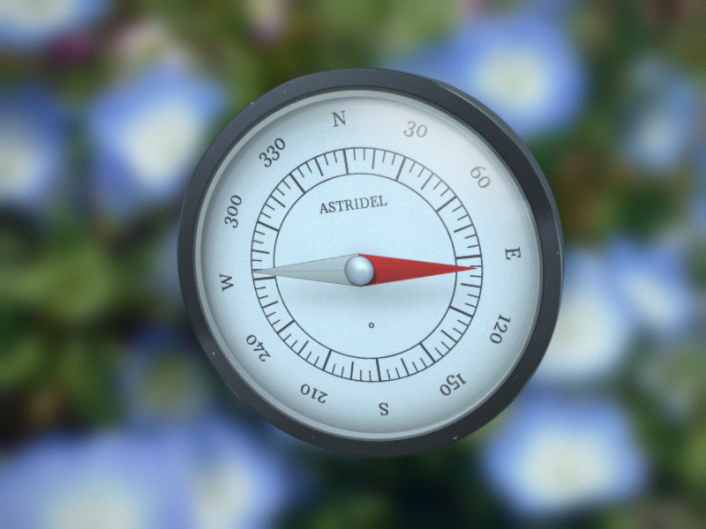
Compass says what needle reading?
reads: 95 °
